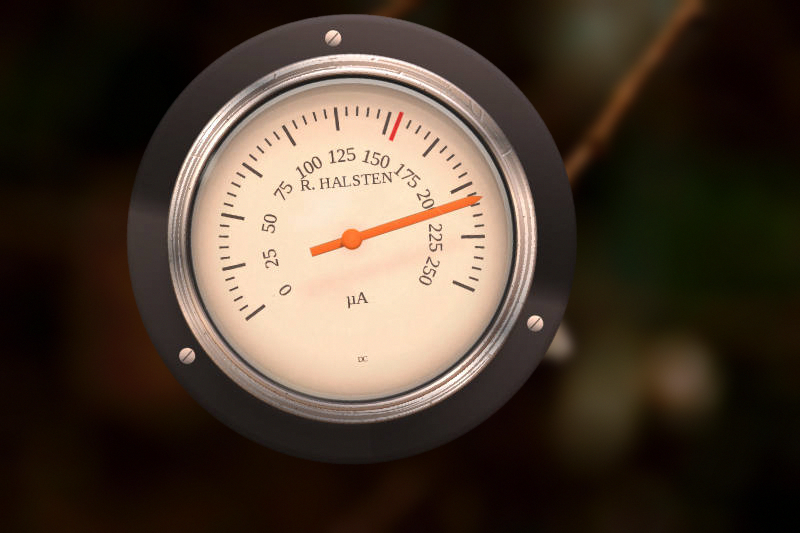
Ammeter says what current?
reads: 207.5 µA
